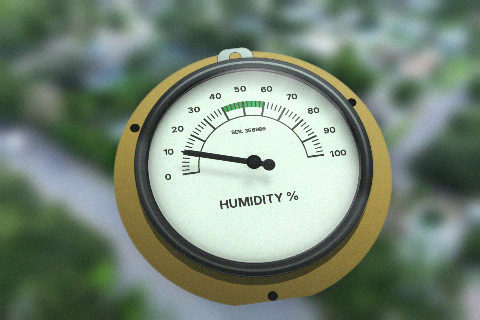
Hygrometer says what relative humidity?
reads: 10 %
